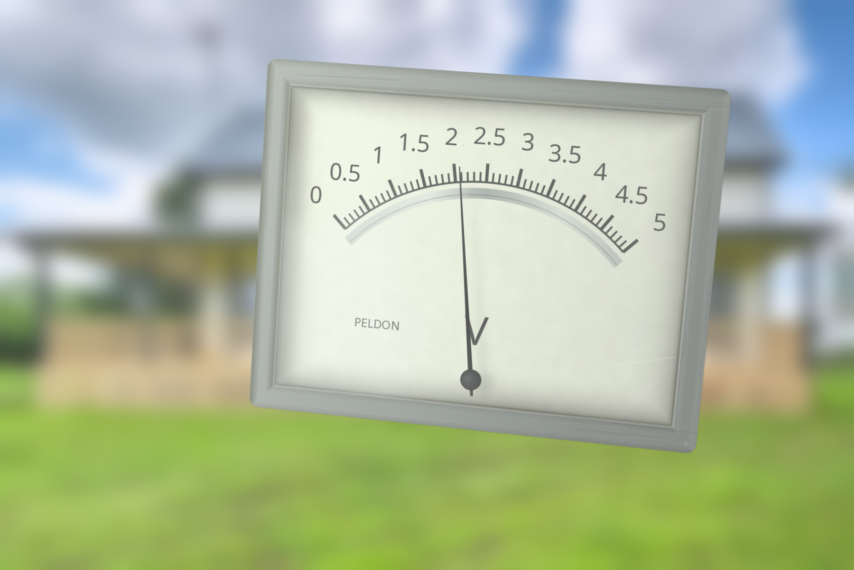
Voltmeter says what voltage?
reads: 2.1 V
